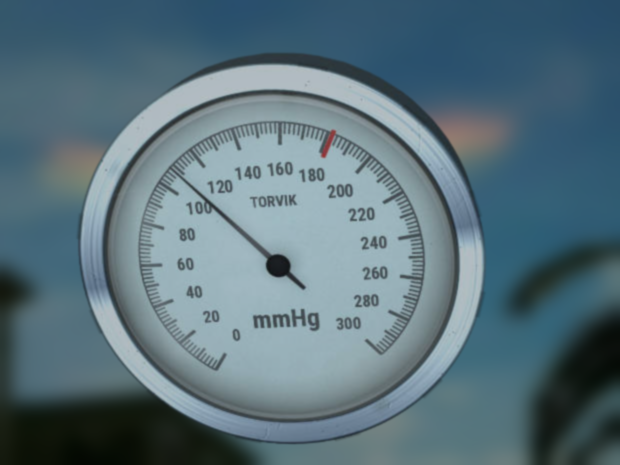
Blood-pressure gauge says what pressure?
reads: 110 mmHg
